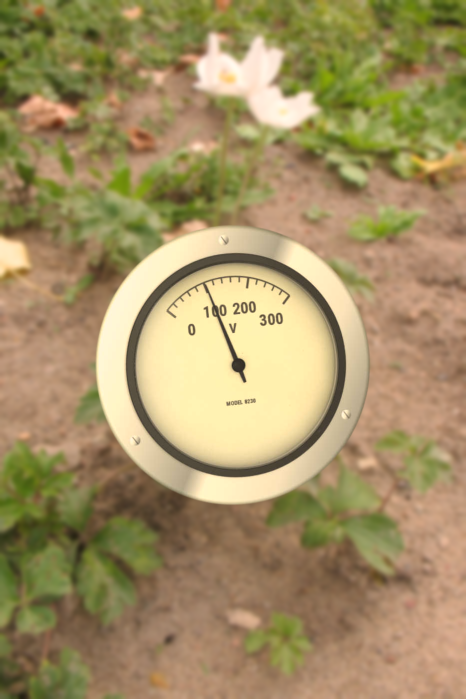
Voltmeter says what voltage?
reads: 100 V
